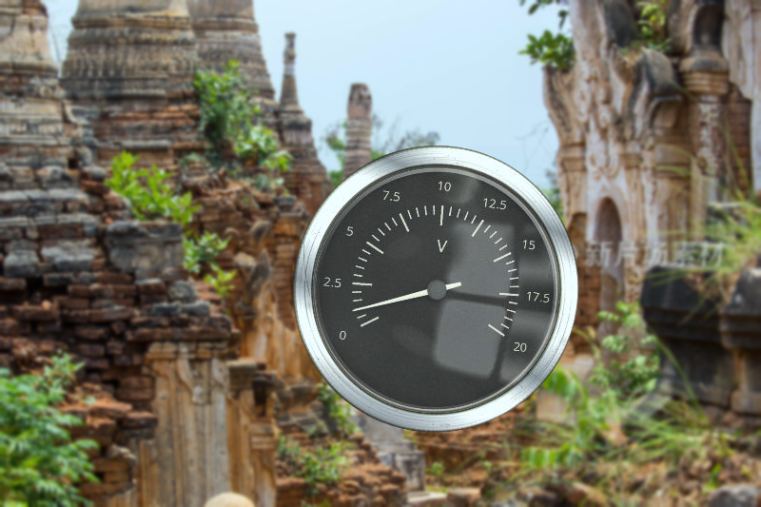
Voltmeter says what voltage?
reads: 1 V
